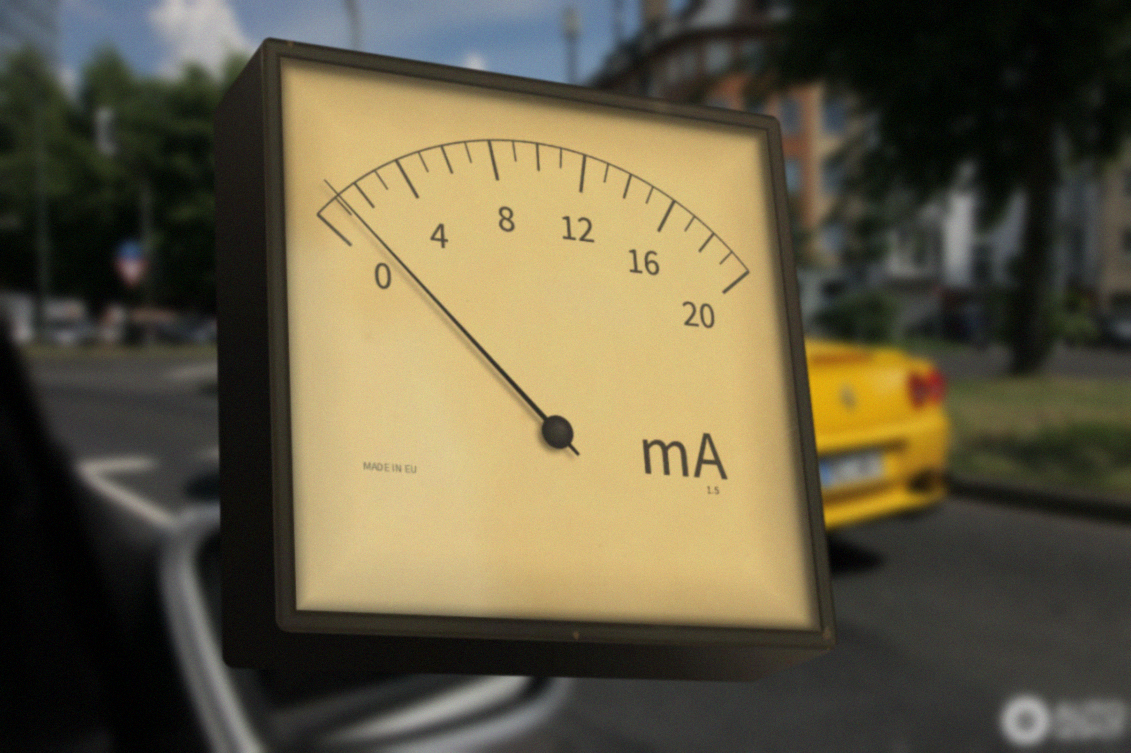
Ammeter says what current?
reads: 1 mA
